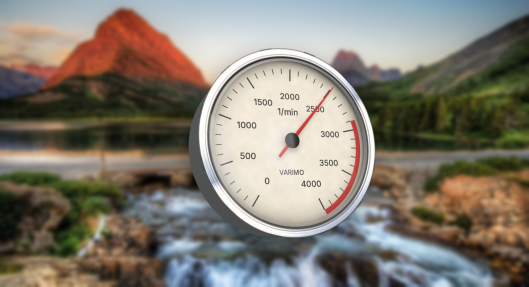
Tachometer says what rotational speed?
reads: 2500 rpm
